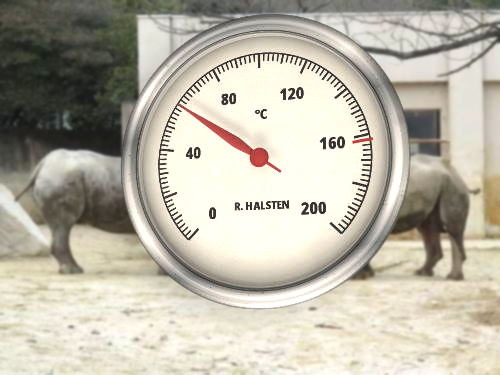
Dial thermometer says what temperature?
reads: 60 °C
